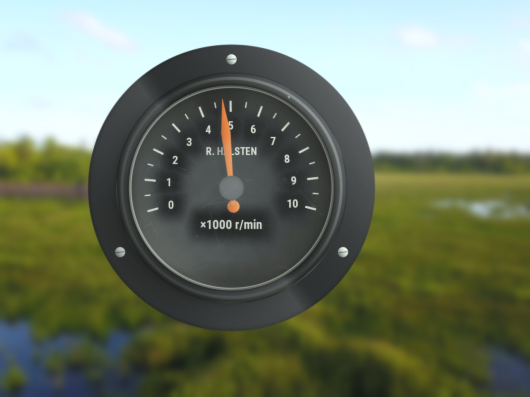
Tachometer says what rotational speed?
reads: 4750 rpm
